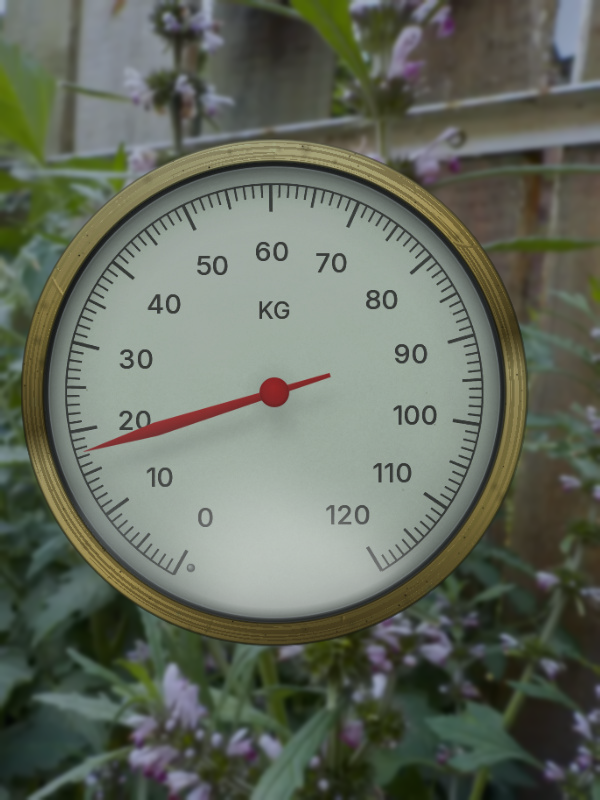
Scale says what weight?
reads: 17.5 kg
